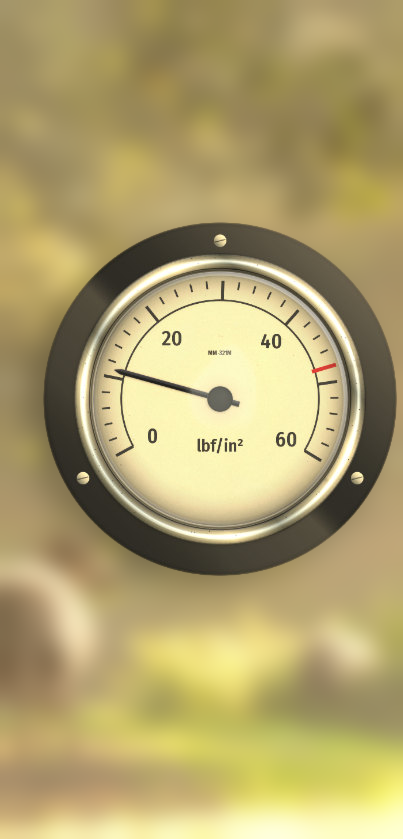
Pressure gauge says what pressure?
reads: 11 psi
